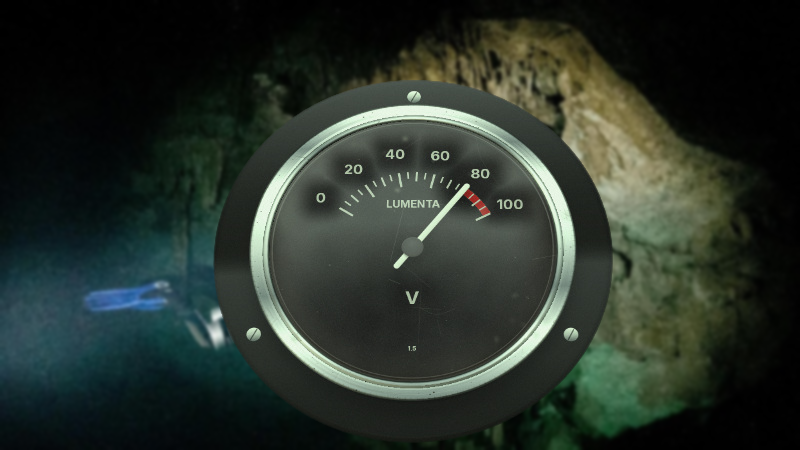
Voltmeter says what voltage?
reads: 80 V
